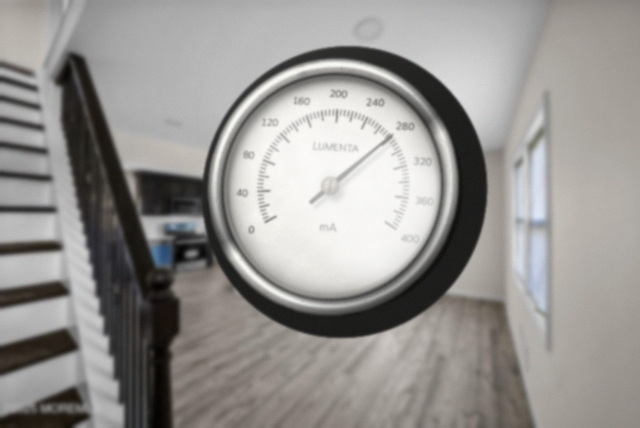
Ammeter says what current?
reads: 280 mA
